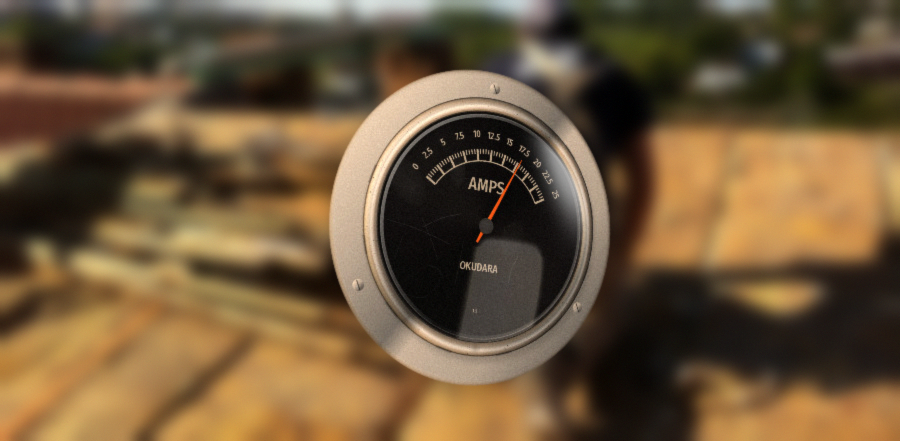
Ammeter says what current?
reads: 17.5 A
